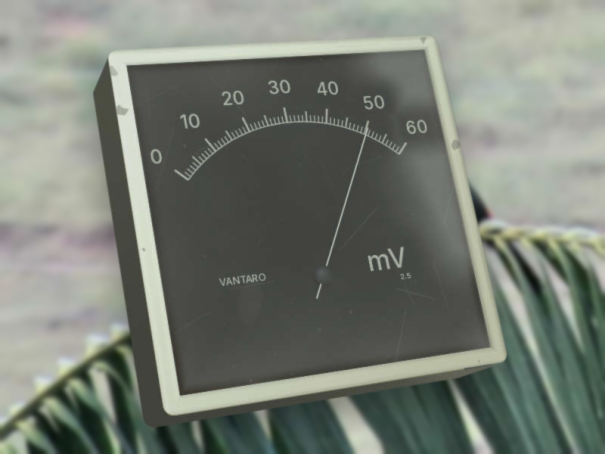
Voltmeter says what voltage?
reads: 50 mV
